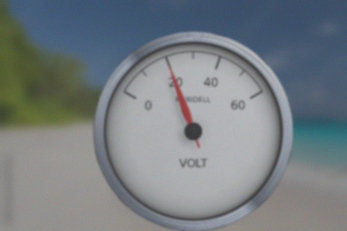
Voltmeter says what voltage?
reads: 20 V
